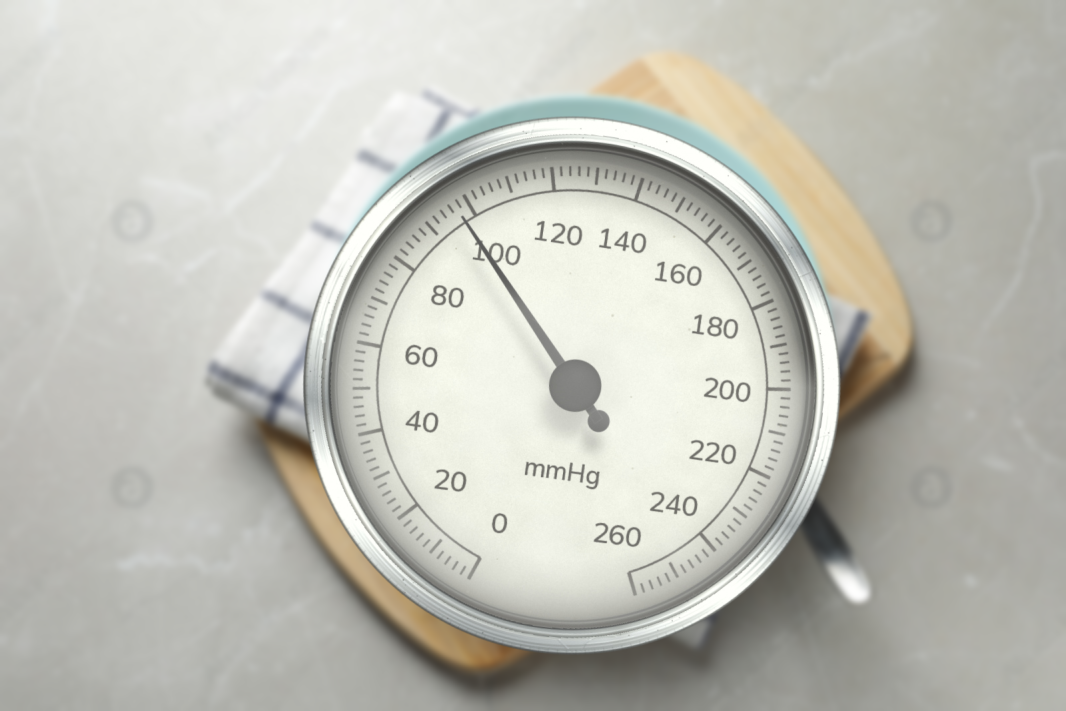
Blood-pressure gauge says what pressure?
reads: 97 mmHg
